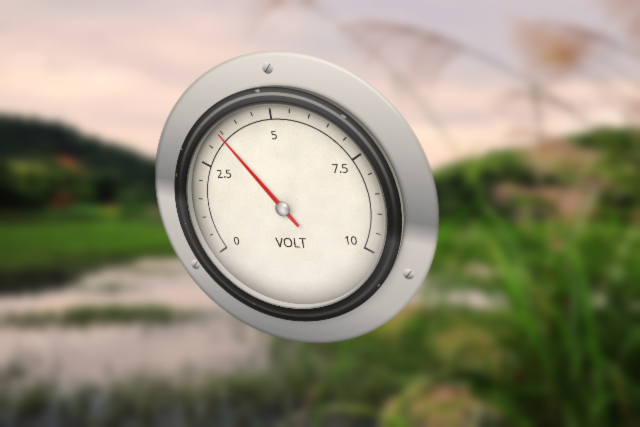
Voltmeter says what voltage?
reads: 3.5 V
